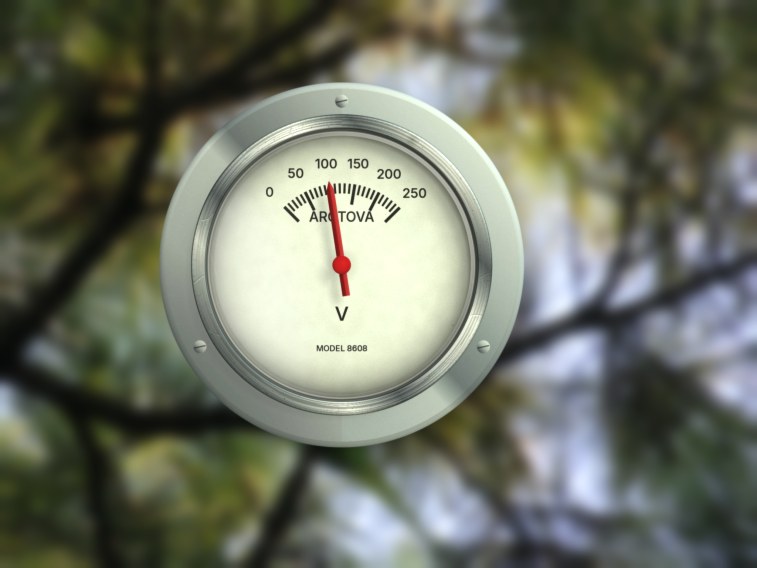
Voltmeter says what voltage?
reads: 100 V
